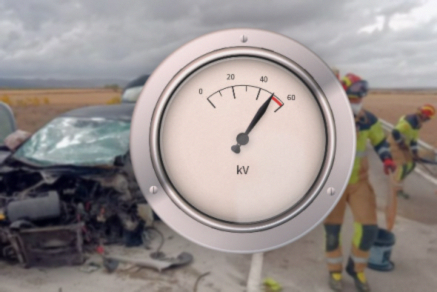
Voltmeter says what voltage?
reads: 50 kV
